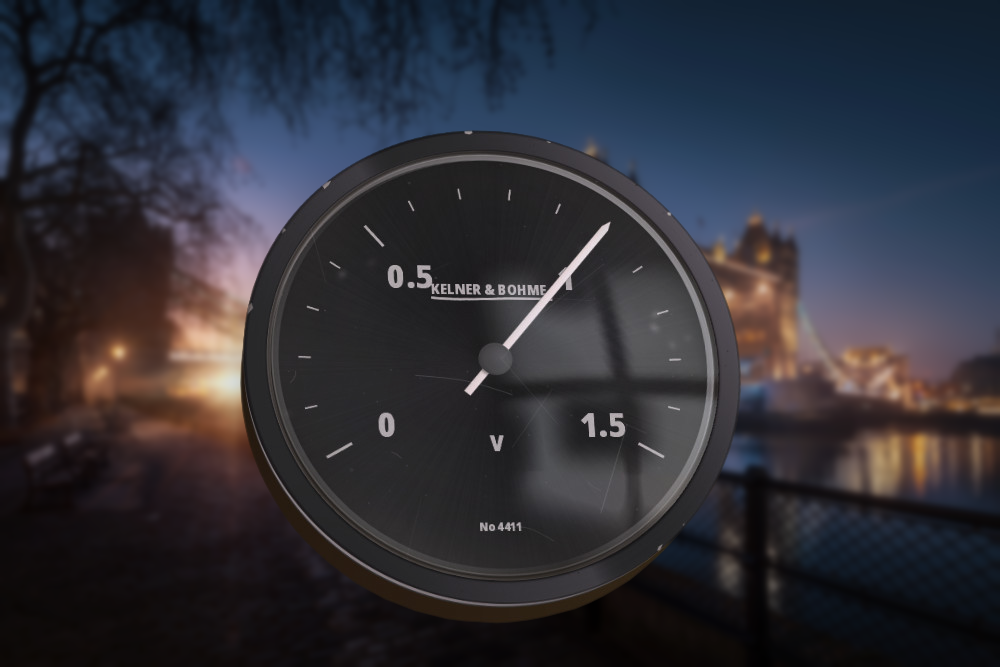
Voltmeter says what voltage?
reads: 1 V
